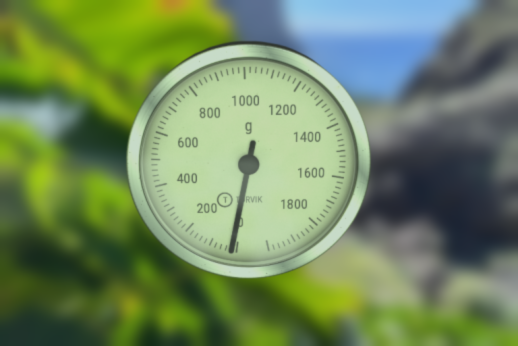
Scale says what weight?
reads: 20 g
